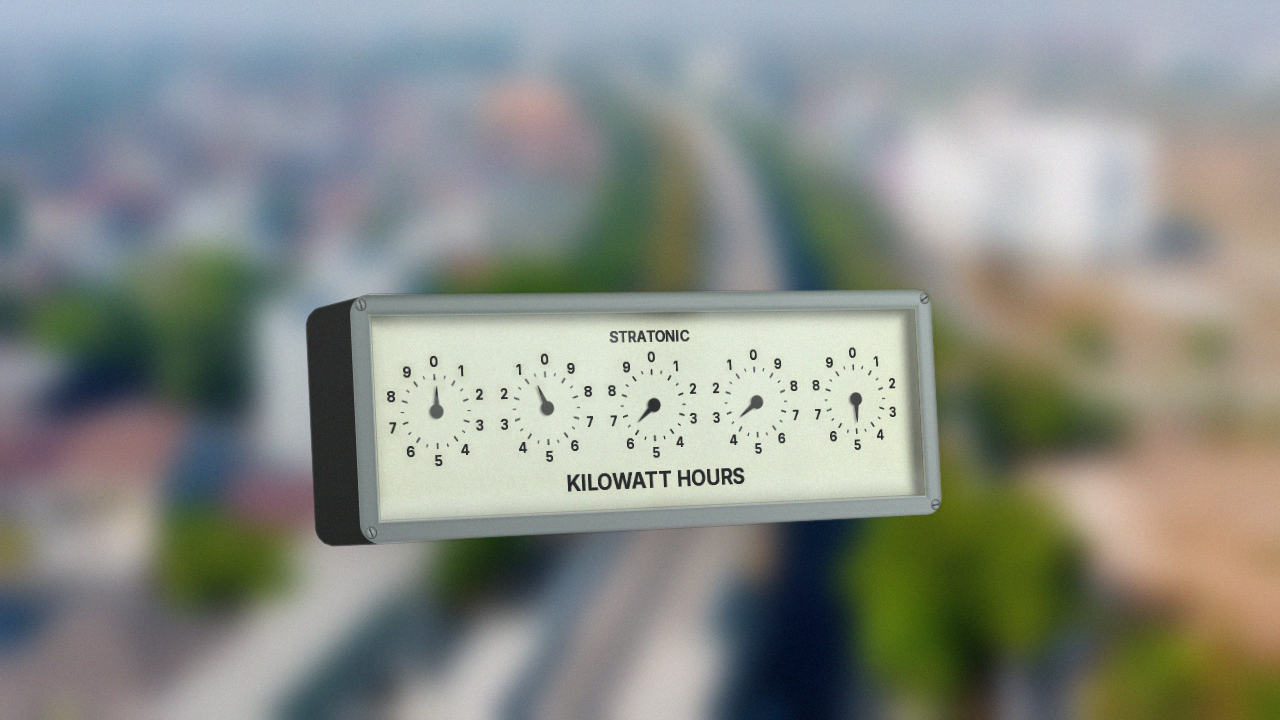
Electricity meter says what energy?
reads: 635 kWh
